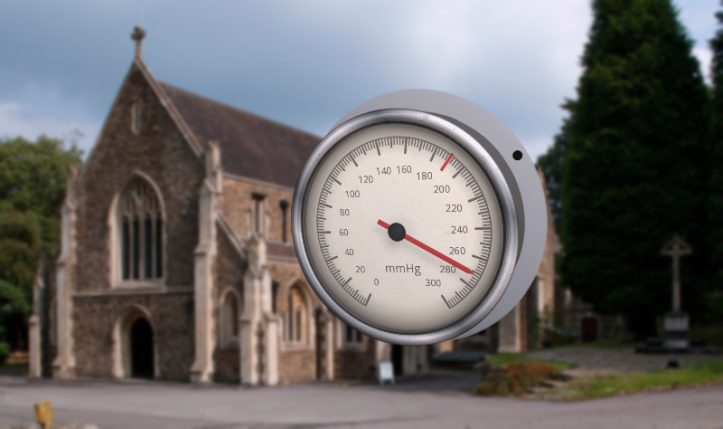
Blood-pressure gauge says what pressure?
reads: 270 mmHg
